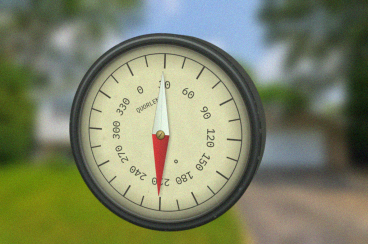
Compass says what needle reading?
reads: 210 °
